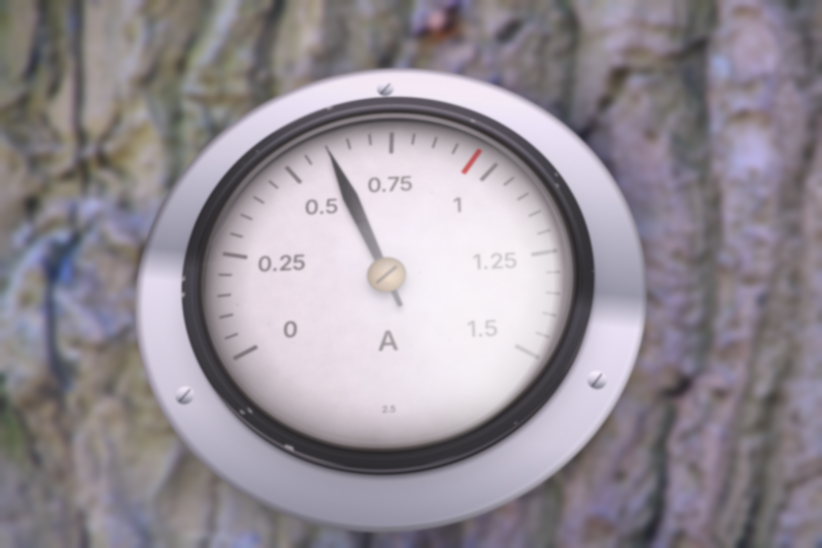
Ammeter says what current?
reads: 0.6 A
